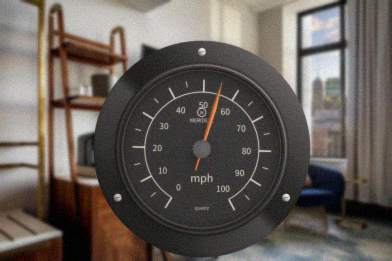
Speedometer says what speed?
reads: 55 mph
